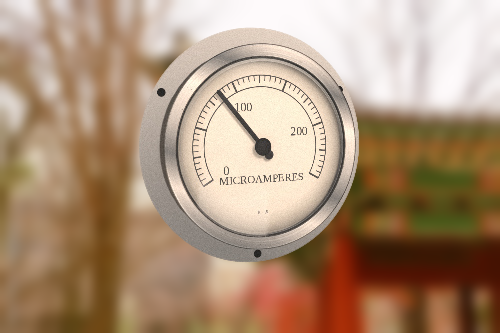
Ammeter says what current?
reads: 85 µA
